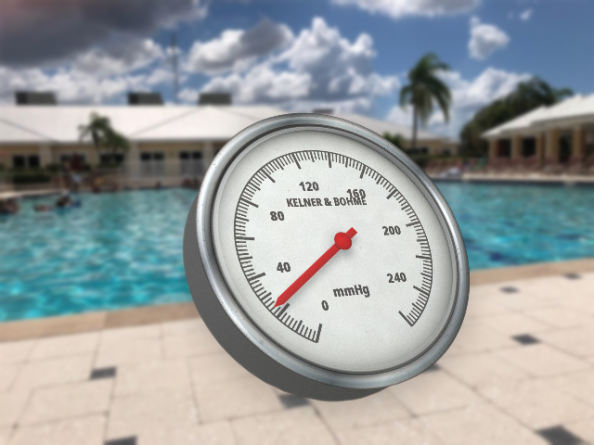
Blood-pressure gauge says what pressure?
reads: 24 mmHg
